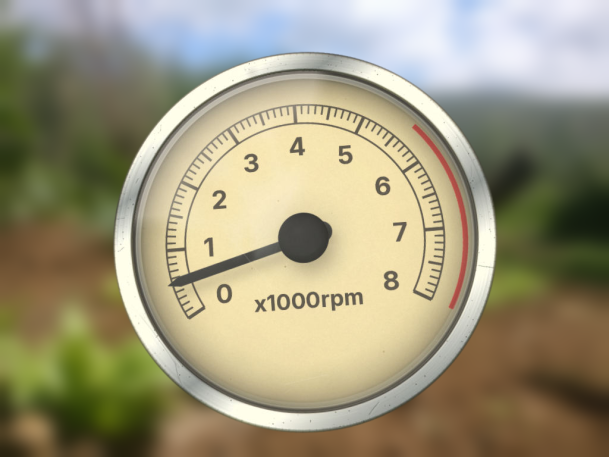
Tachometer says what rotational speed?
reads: 500 rpm
